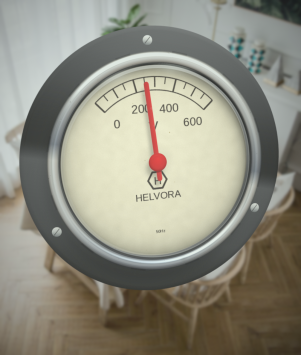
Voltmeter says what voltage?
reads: 250 V
